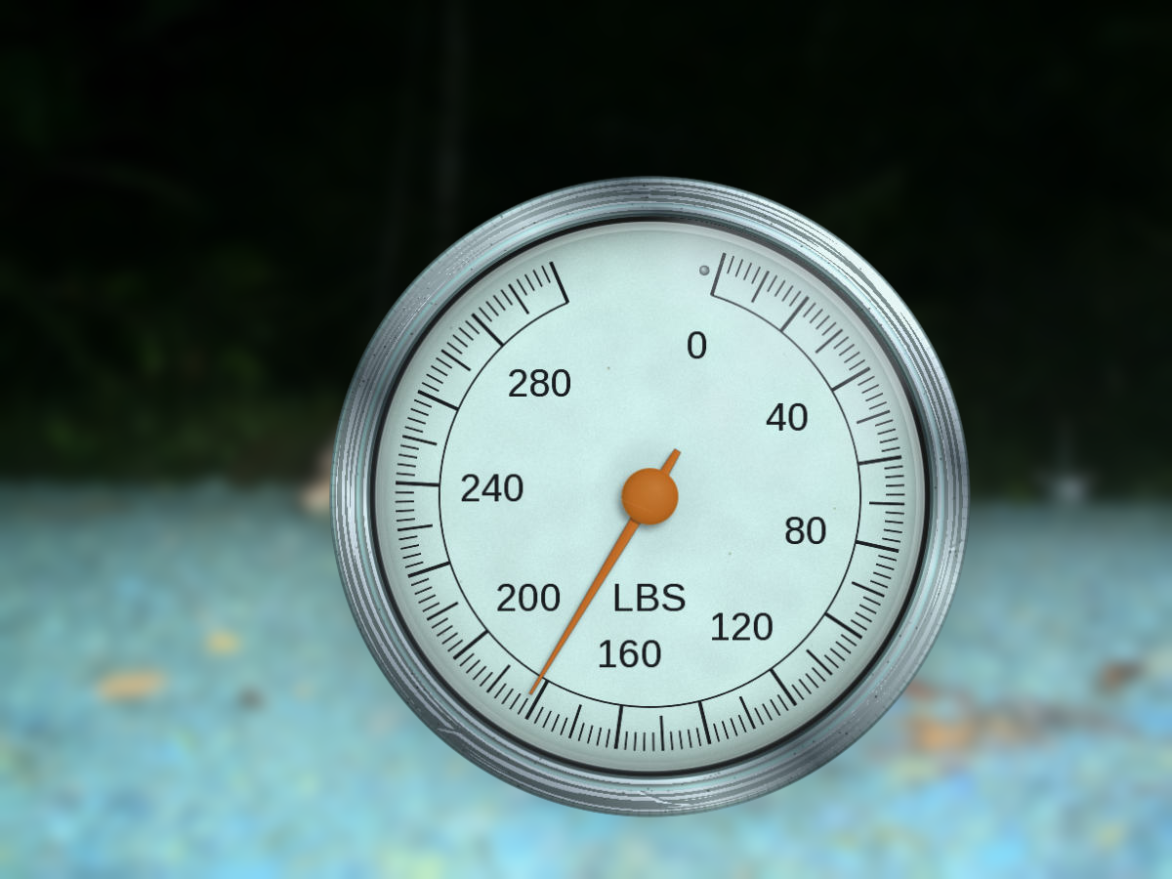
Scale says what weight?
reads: 182 lb
